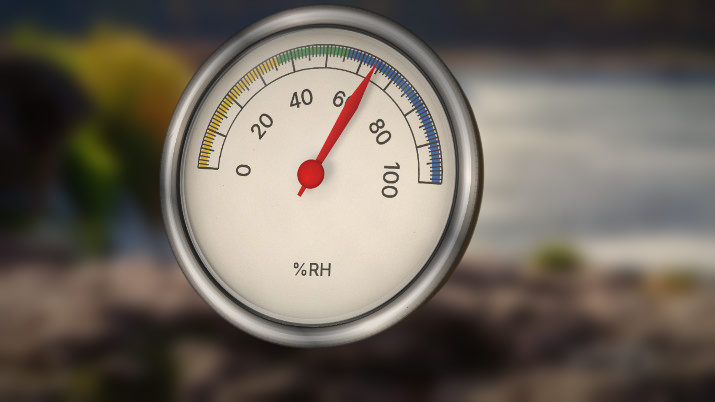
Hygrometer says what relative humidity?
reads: 65 %
